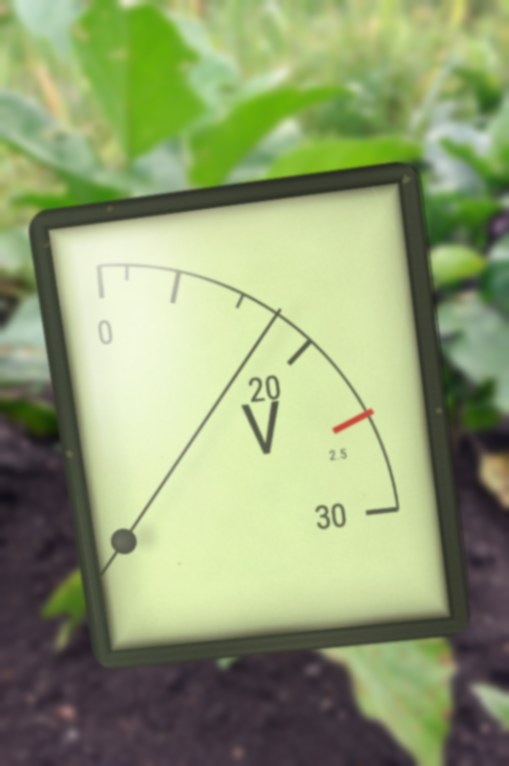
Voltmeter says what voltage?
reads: 17.5 V
